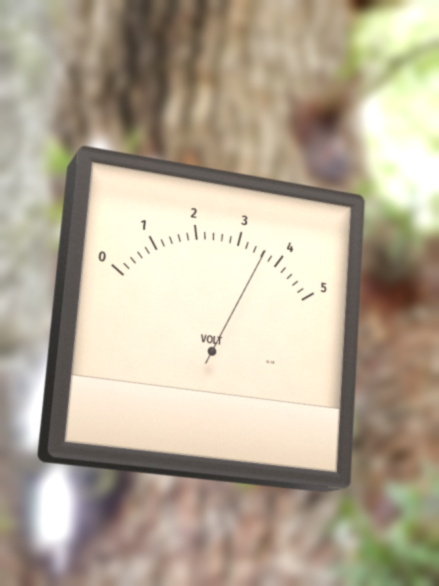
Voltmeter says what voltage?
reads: 3.6 V
